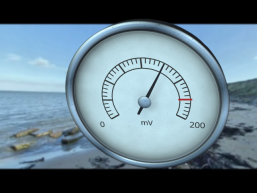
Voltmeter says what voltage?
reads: 125 mV
